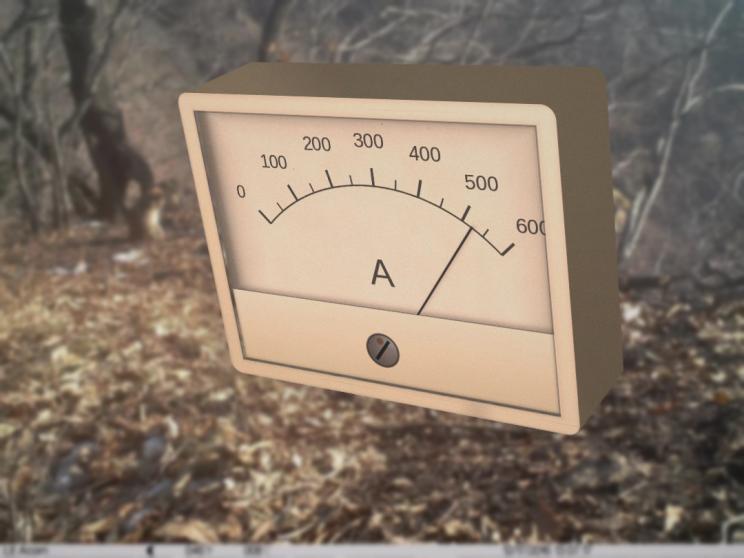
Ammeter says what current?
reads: 525 A
